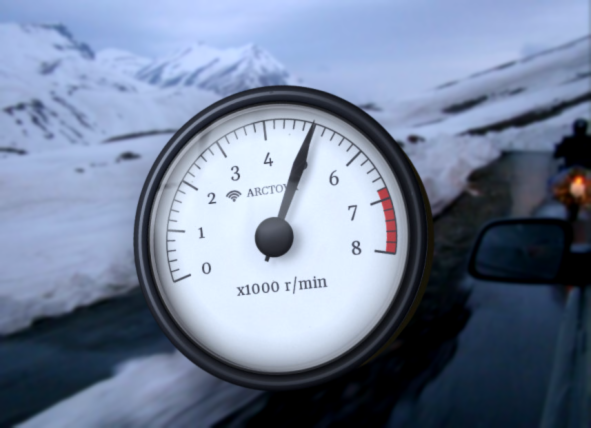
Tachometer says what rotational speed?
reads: 5000 rpm
